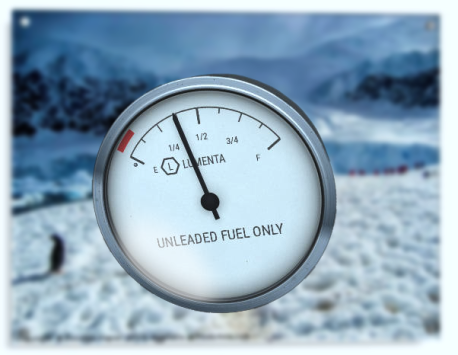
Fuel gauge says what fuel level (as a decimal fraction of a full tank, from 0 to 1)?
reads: 0.375
